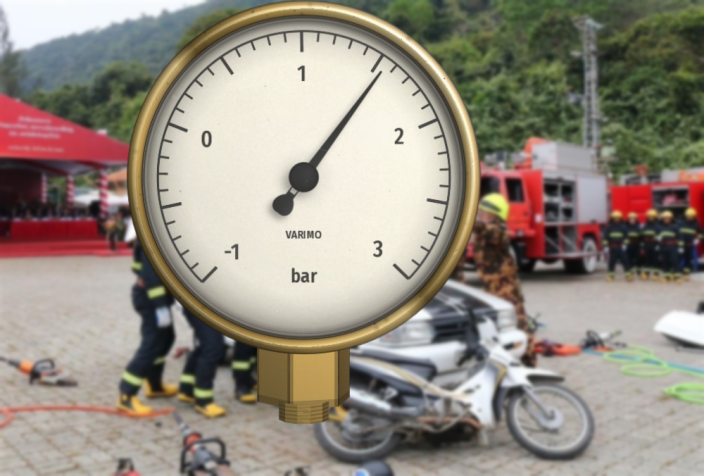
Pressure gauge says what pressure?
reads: 1.55 bar
